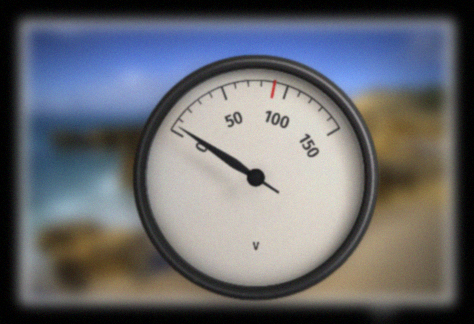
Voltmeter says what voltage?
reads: 5 V
